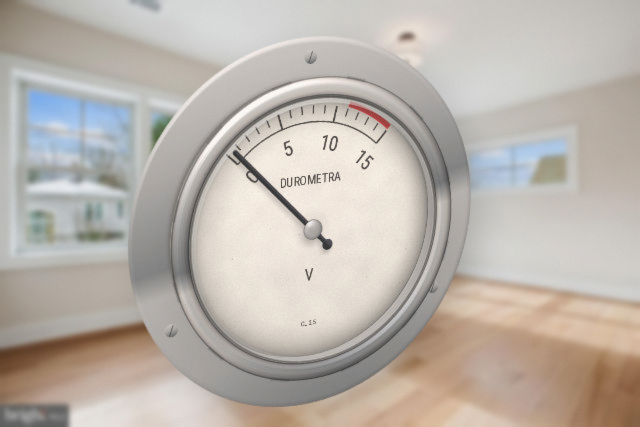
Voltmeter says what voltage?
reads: 0.5 V
